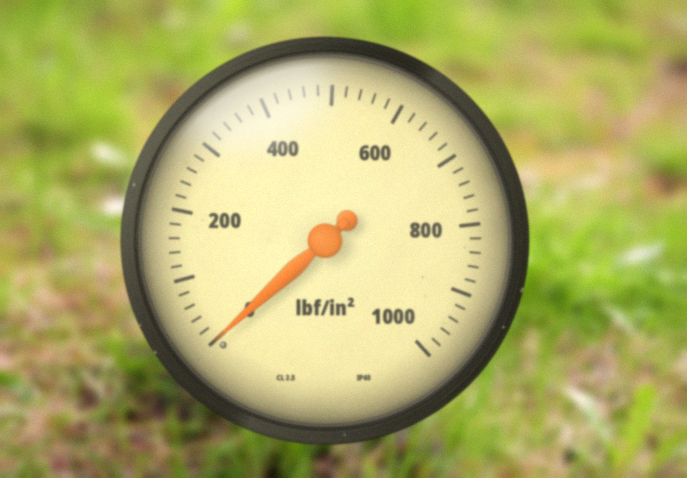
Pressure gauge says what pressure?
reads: 0 psi
